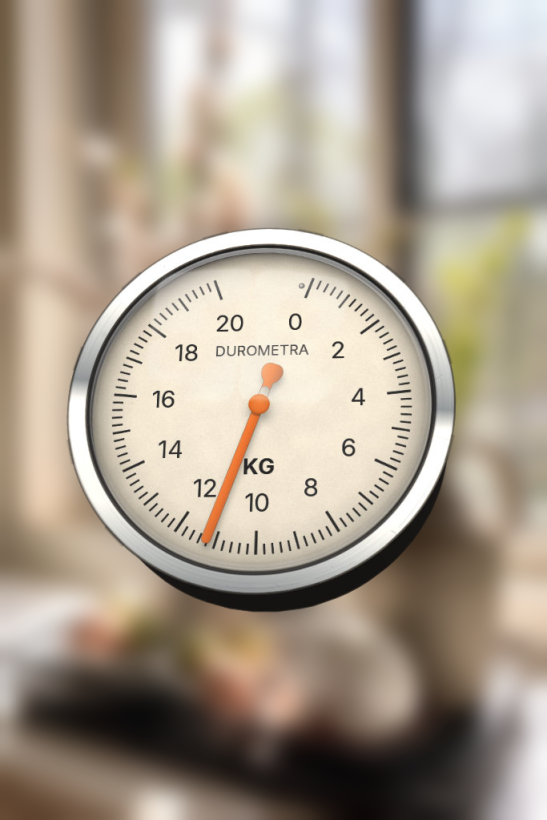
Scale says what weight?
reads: 11.2 kg
